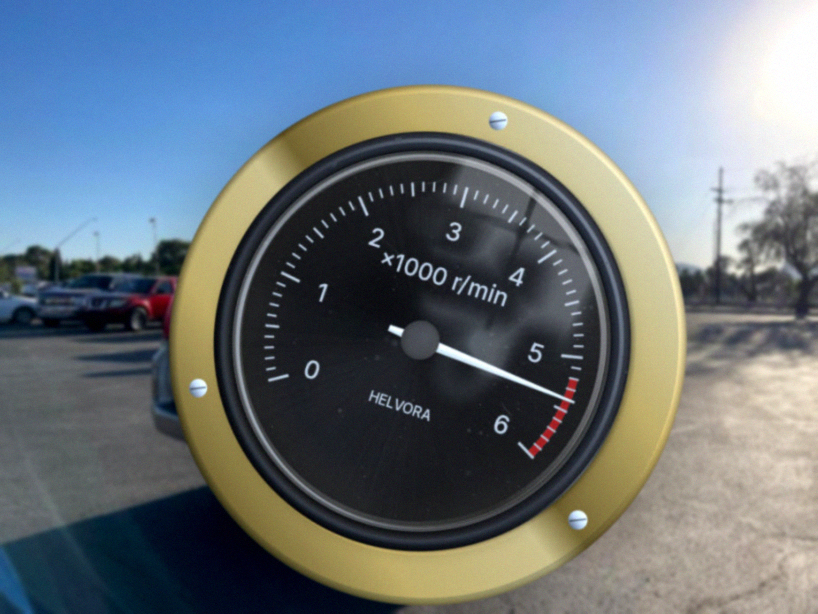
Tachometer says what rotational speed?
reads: 5400 rpm
